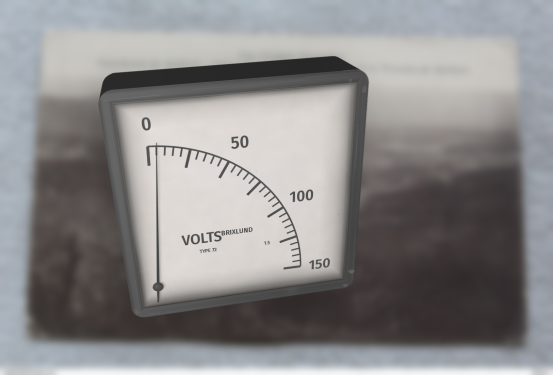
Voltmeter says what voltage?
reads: 5 V
